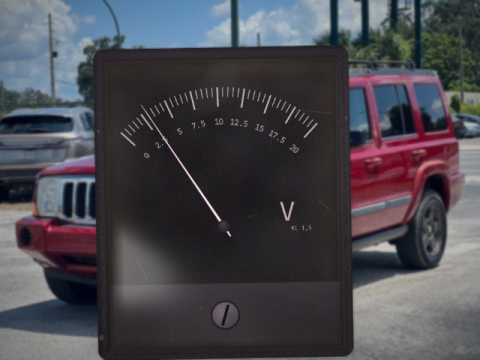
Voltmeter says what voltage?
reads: 3 V
